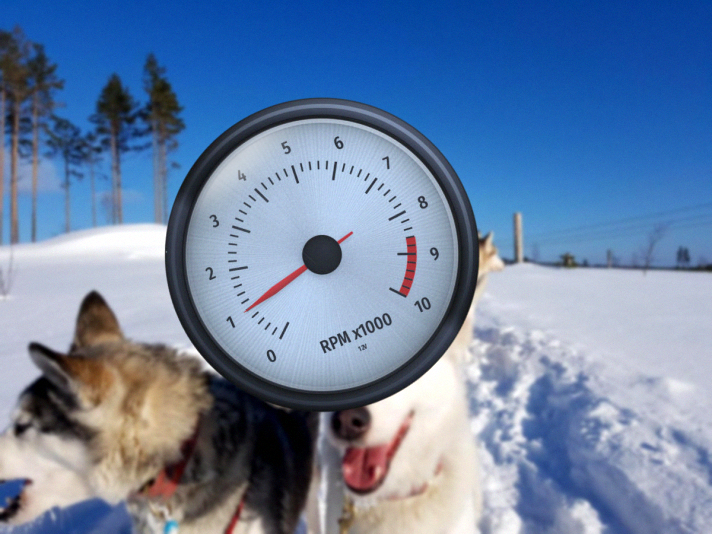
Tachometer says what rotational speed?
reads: 1000 rpm
